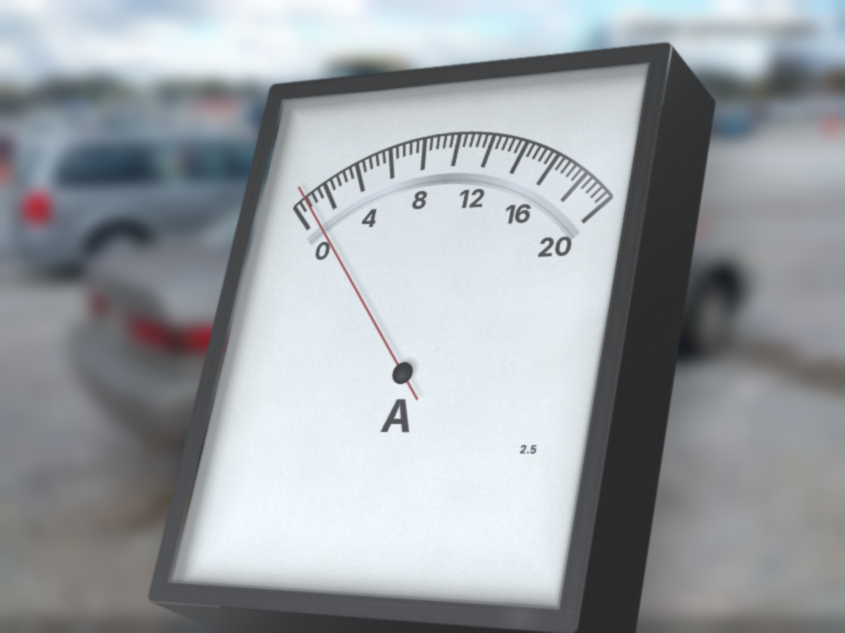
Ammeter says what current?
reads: 0.8 A
